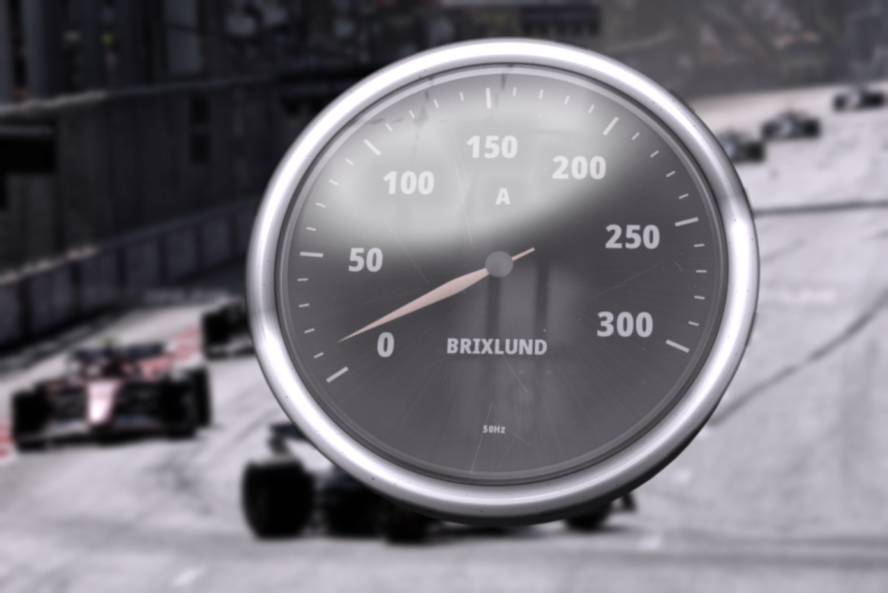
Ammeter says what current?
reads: 10 A
